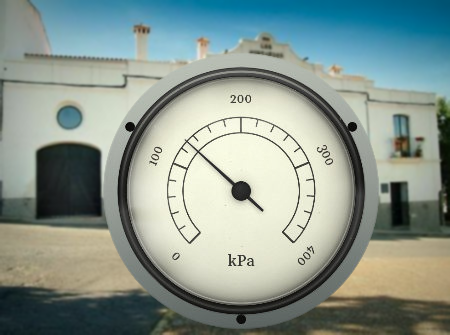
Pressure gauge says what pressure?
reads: 130 kPa
